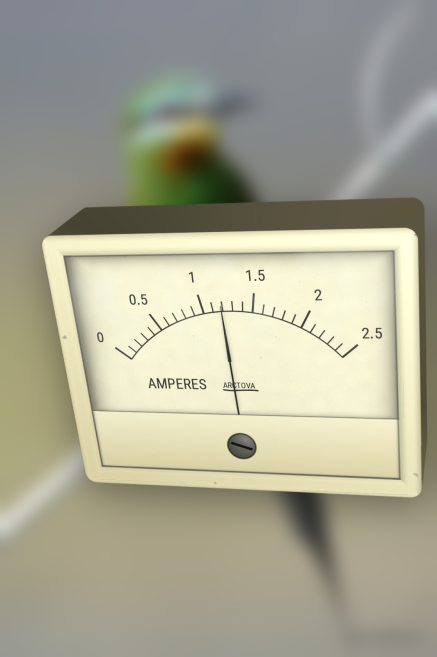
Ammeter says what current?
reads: 1.2 A
